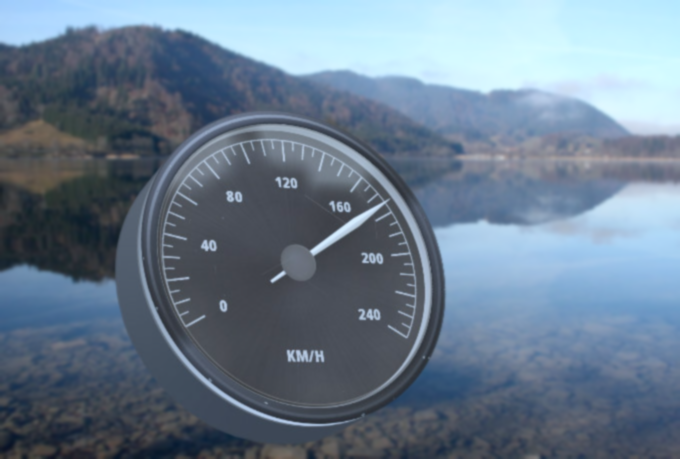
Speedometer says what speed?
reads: 175 km/h
